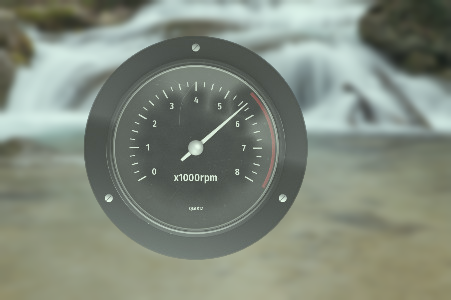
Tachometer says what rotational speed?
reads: 5625 rpm
